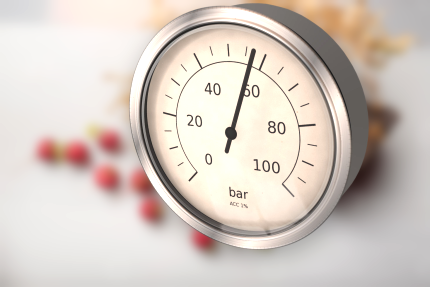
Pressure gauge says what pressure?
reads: 57.5 bar
